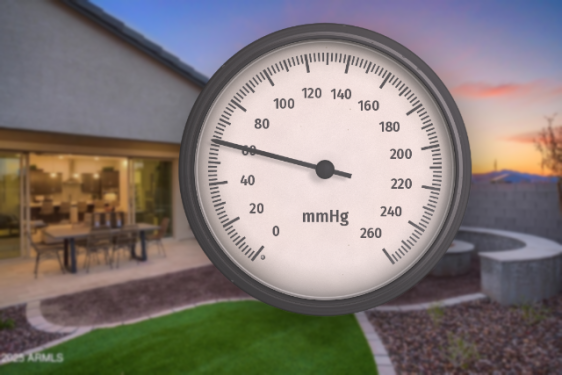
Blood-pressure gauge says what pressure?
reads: 60 mmHg
